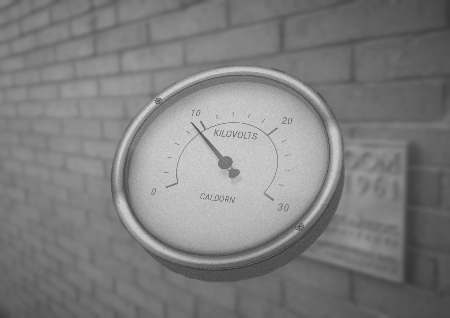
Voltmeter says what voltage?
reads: 9 kV
